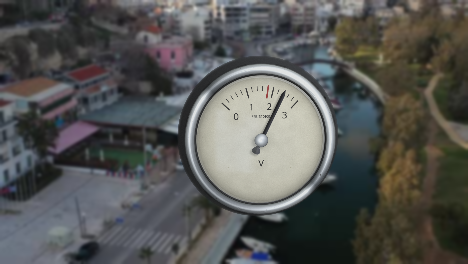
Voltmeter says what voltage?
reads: 2.4 V
